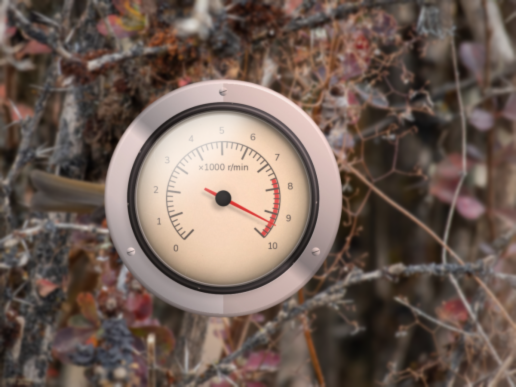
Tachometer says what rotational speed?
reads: 9400 rpm
